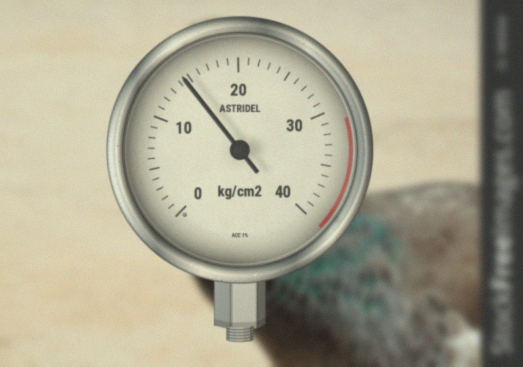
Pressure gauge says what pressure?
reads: 14.5 kg/cm²
